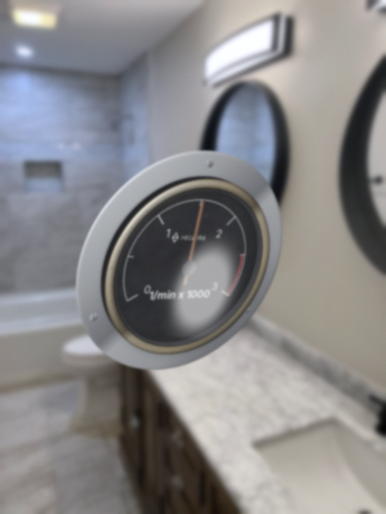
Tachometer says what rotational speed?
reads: 1500 rpm
